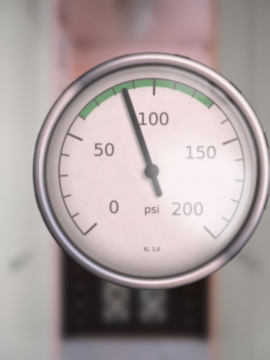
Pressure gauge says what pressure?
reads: 85 psi
